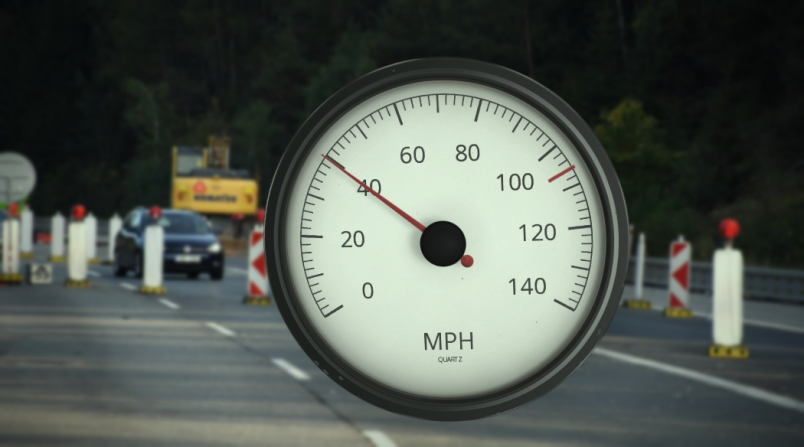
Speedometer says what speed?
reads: 40 mph
